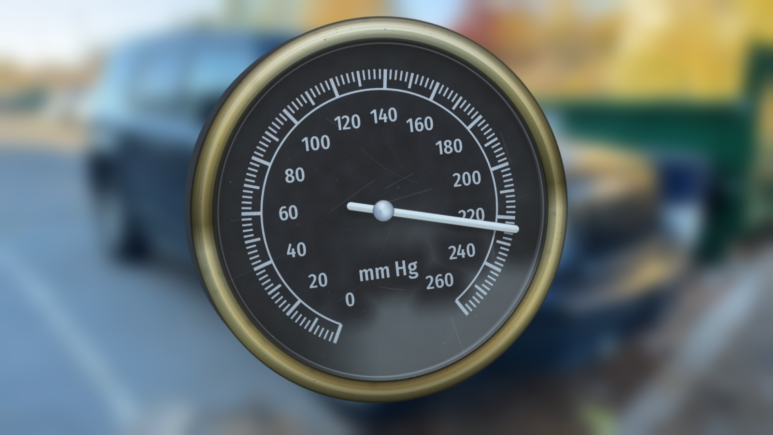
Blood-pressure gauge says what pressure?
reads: 224 mmHg
